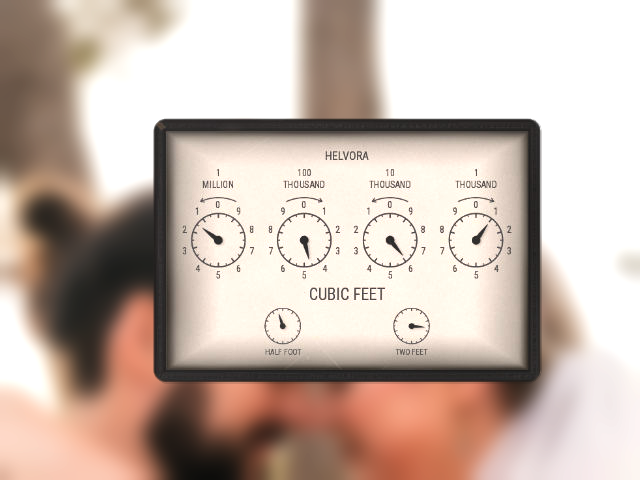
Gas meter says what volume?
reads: 146100 ft³
